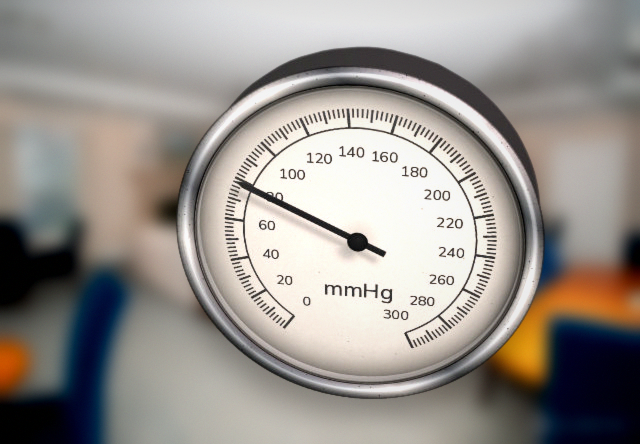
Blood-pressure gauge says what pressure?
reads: 80 mmHg
